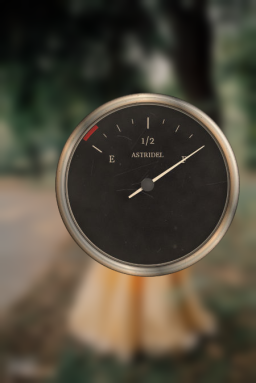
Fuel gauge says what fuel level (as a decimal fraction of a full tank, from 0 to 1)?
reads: 1
